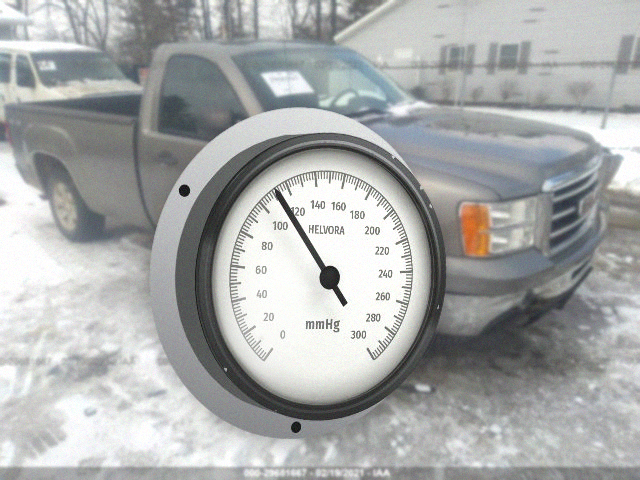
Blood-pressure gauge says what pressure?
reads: 110 mmHg
